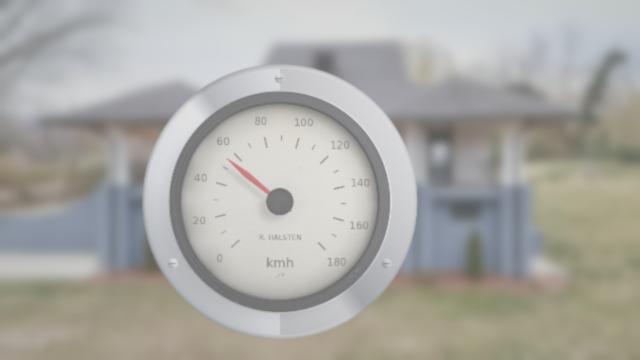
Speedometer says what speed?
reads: 55 km/h
